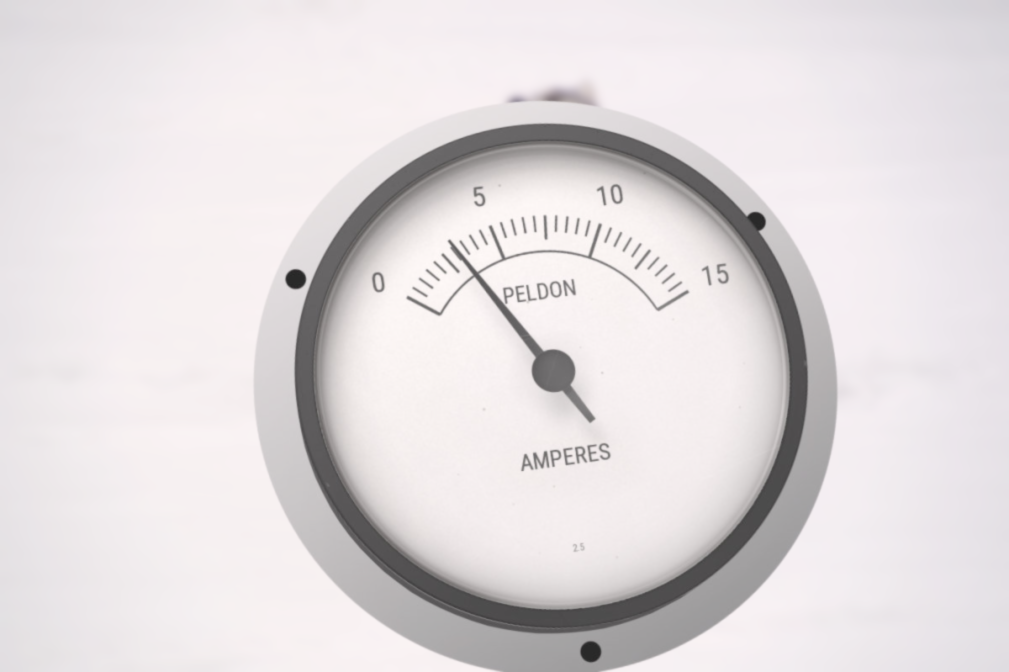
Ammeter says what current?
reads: 3 A
